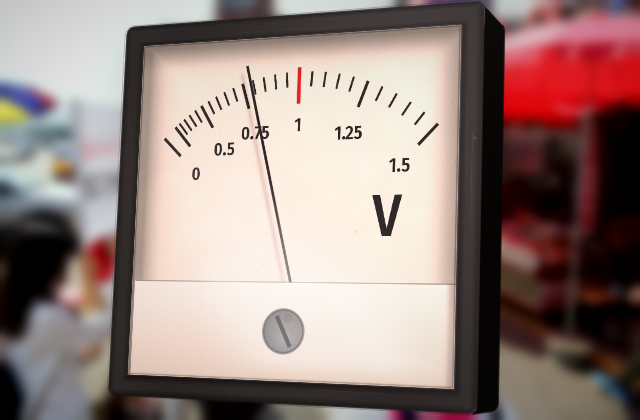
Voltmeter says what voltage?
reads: 0.8 V
